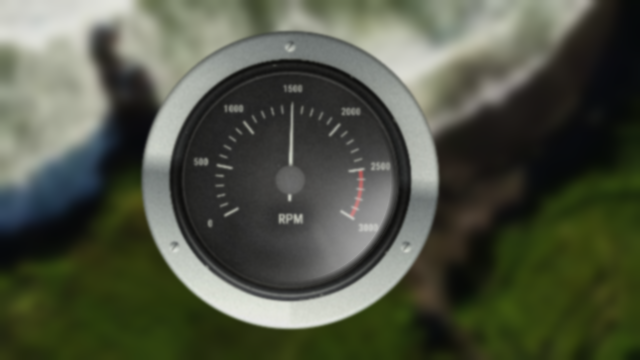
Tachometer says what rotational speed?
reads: 1500 rpm
